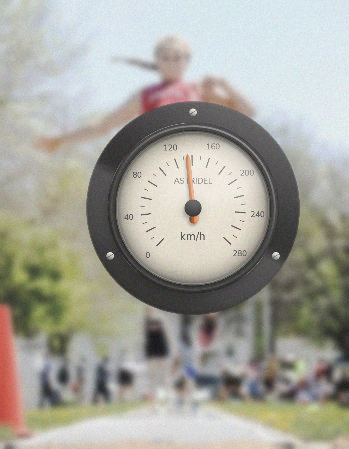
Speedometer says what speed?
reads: 135 km/h
